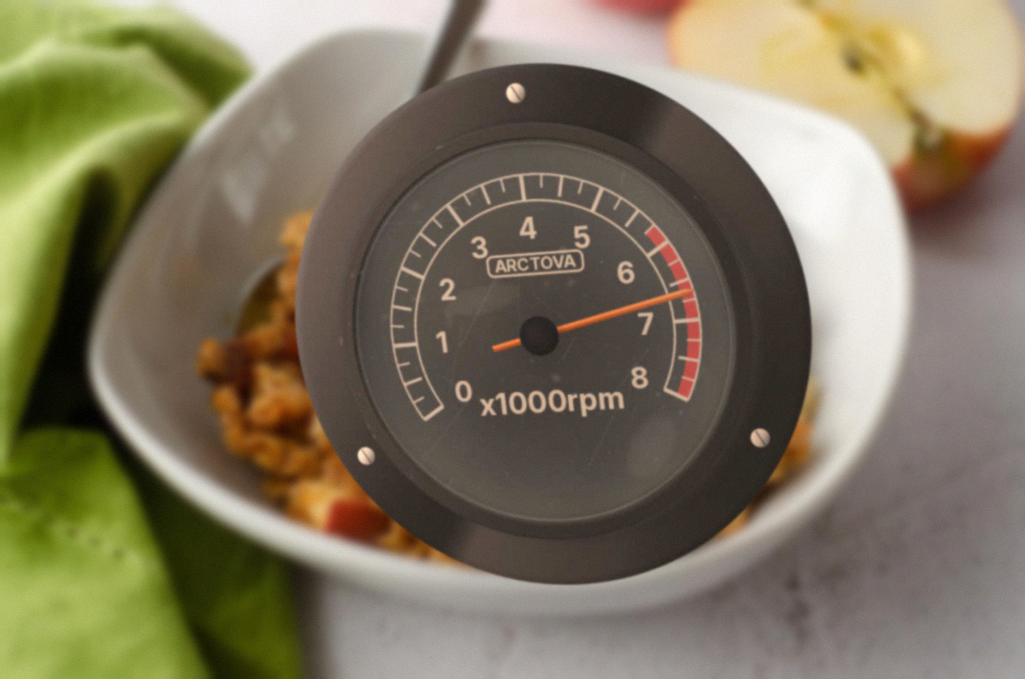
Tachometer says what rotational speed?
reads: 6625 rpm
